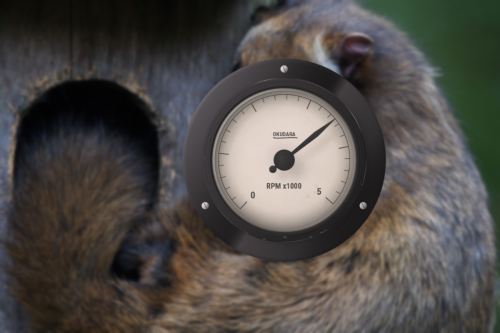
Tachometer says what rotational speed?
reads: 3500 rpm
